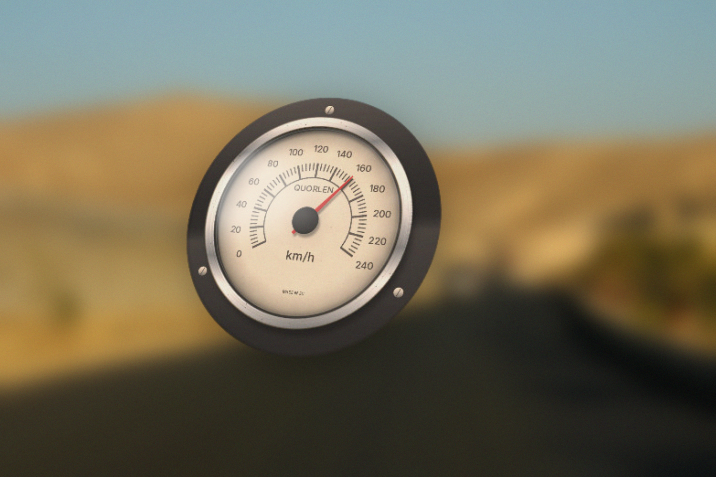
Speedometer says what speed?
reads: 160 km/h
